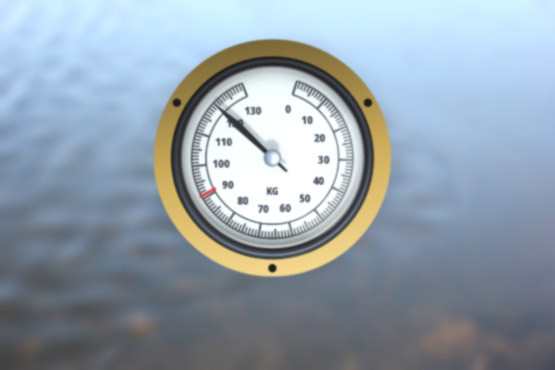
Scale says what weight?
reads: 120 kg
